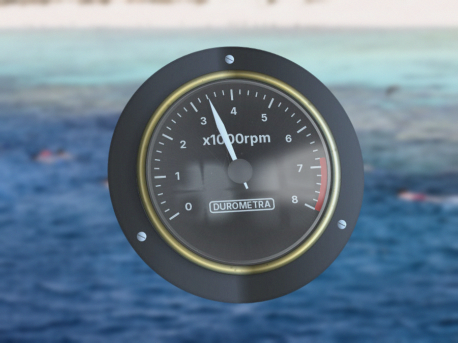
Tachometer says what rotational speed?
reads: 3400 rpm
